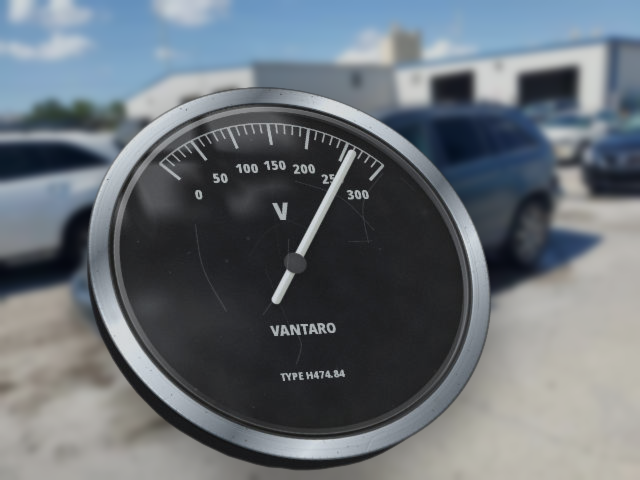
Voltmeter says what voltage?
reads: 260 V
